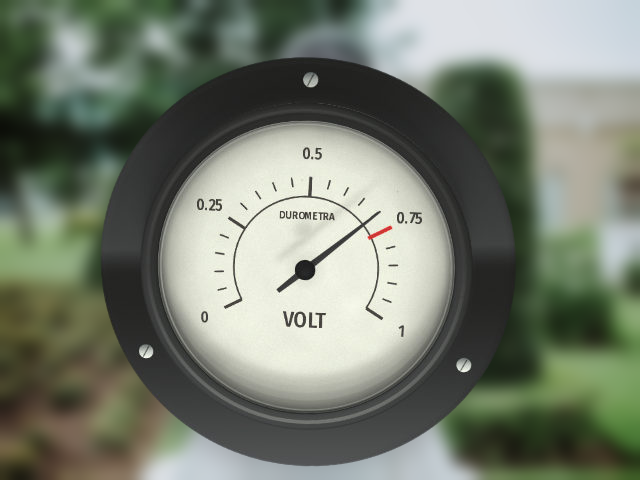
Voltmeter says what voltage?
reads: 0.7 V
